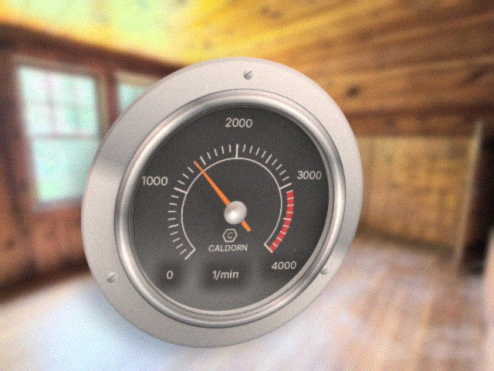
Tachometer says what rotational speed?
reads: 1400 rpm
